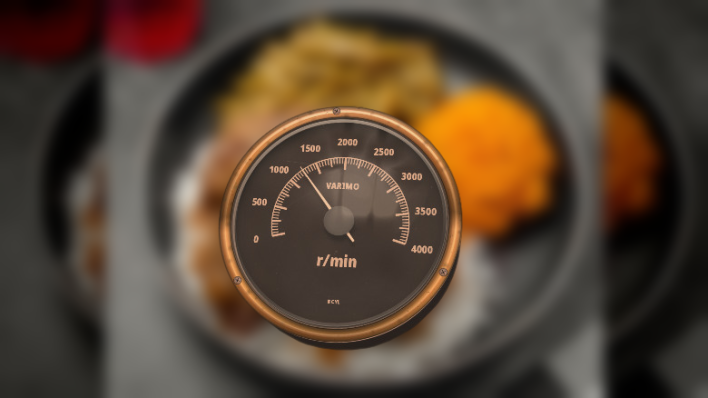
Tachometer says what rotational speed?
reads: 1250 rpm
